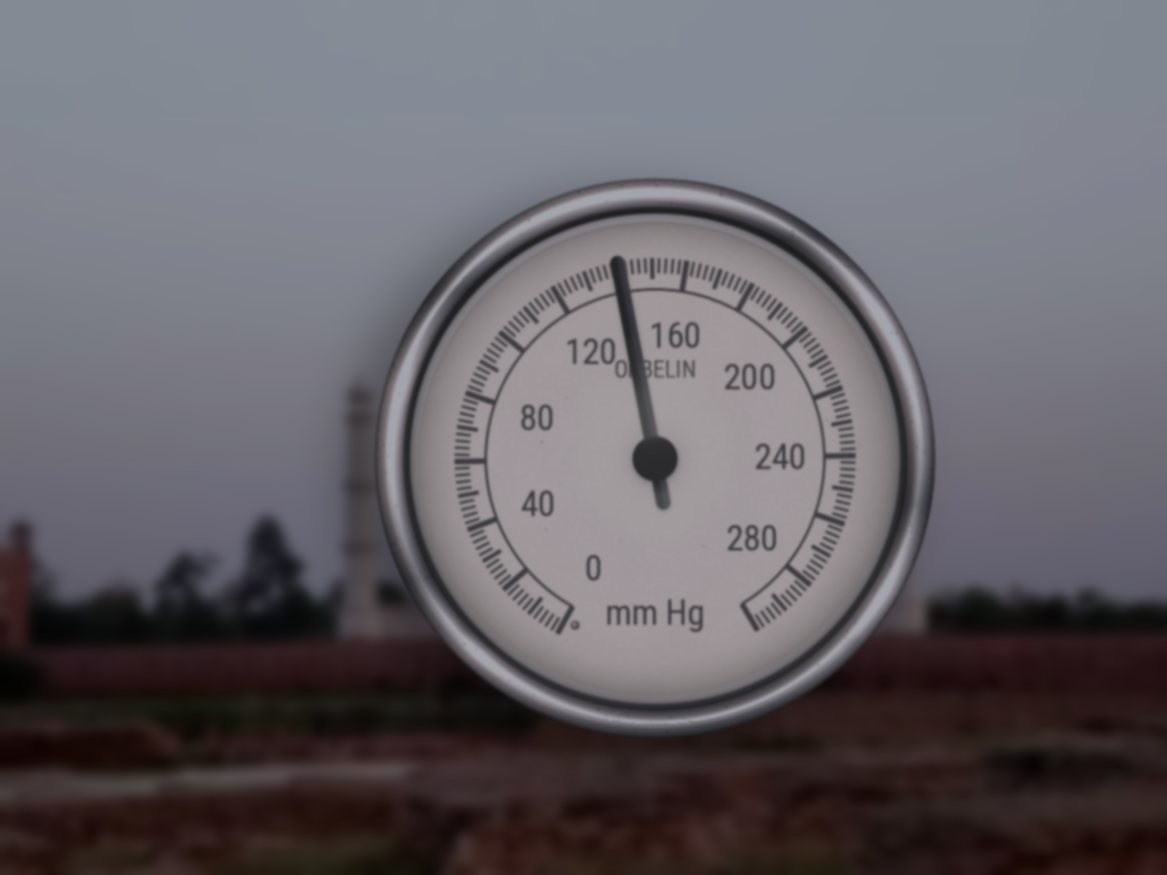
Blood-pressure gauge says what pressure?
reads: 140 mmHg
